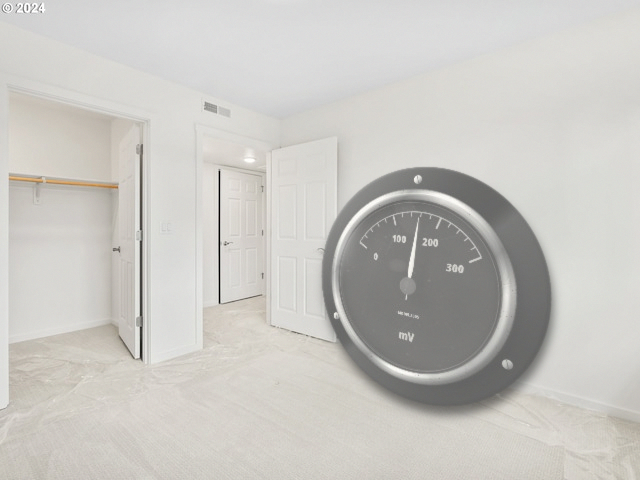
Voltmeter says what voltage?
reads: 160 mV
